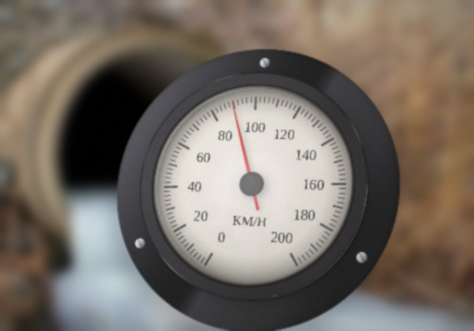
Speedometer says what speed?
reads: 90 km/h
